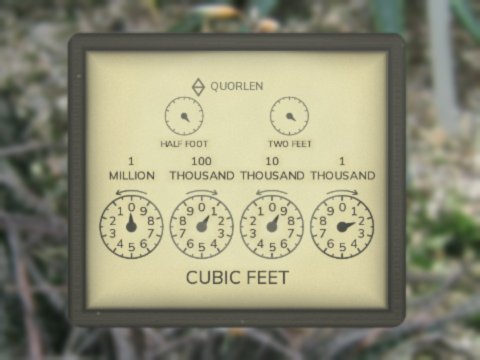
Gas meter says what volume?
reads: 9200 ft³
